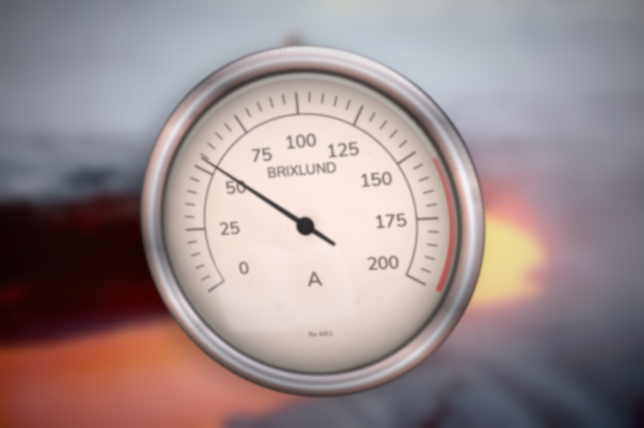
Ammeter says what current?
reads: 55 A
